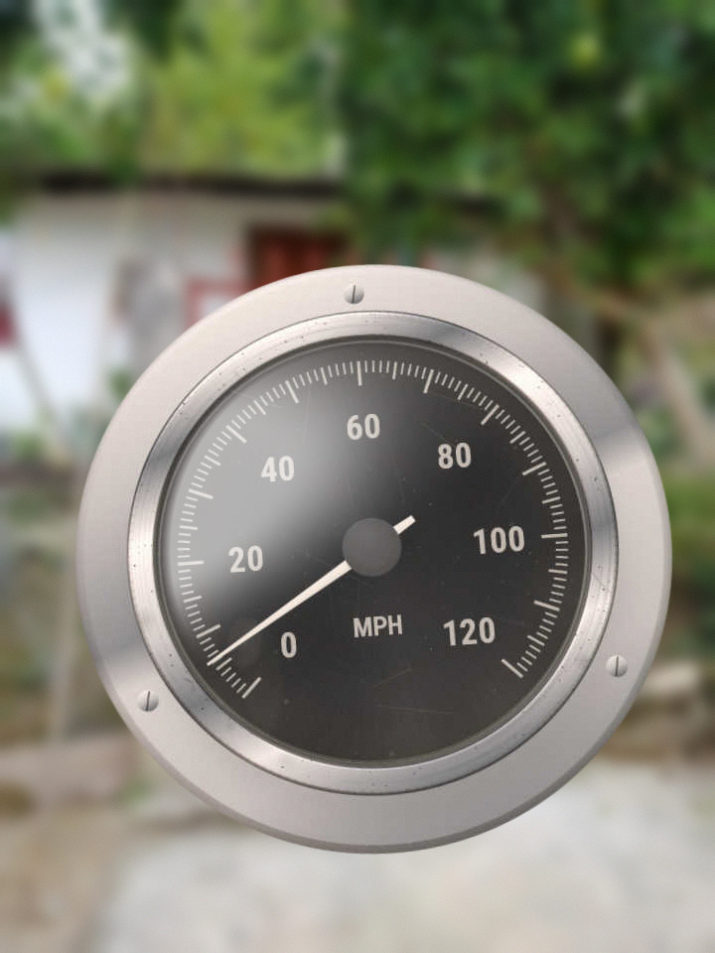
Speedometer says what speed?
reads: 6 mph
